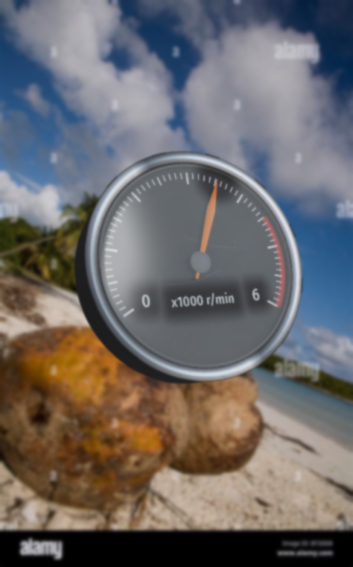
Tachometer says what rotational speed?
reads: 3500 rpm
